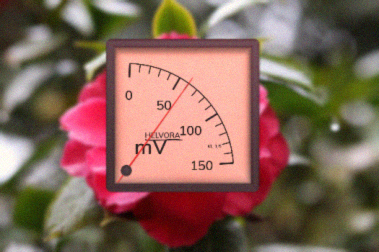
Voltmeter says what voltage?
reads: 60 mV
